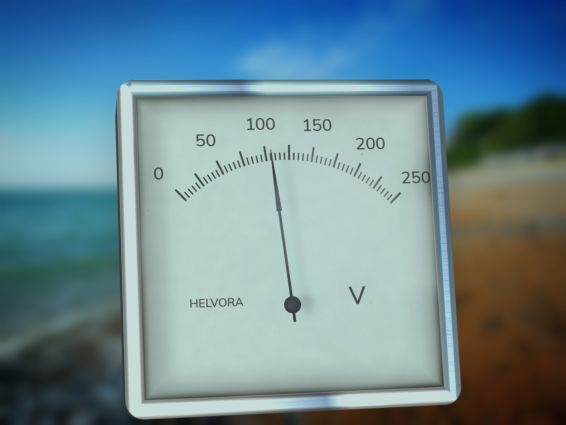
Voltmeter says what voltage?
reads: 105 V
